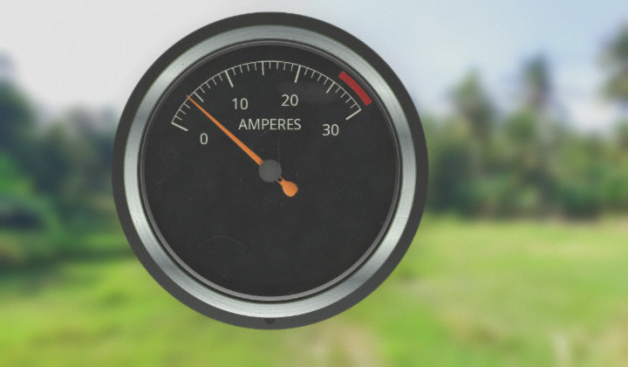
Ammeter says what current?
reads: 4 A
